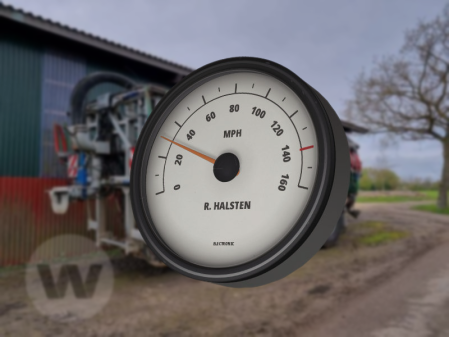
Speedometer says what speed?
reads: 30 mph
